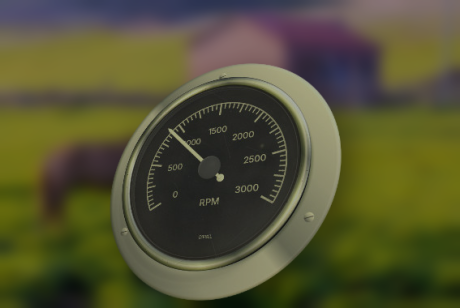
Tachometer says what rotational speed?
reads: 900 rpm
